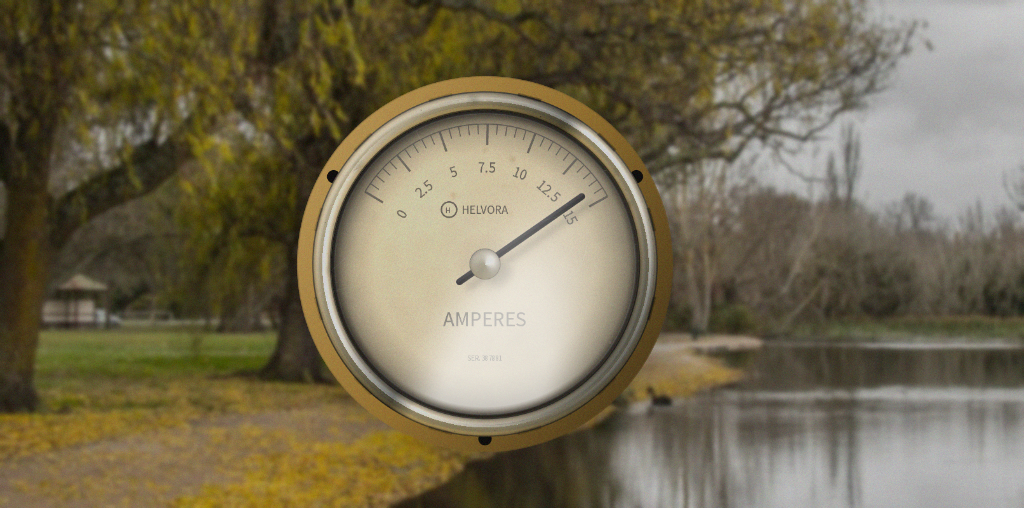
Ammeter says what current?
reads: 14.25 A
